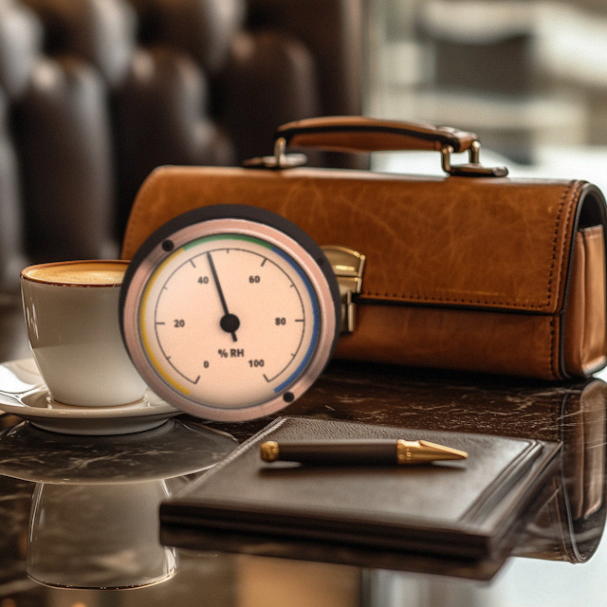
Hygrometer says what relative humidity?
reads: 45 %
